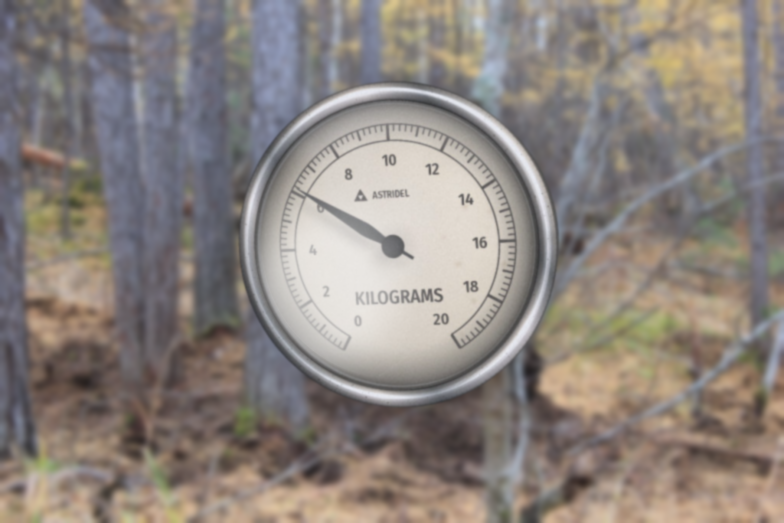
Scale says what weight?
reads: 6.2 kg
